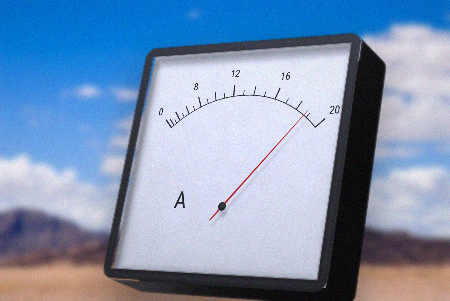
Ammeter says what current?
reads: 19 A
